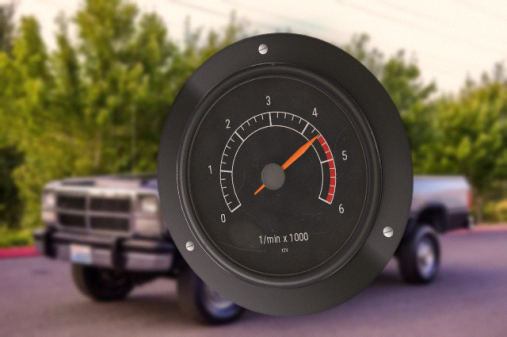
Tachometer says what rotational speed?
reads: 4400 rpm
